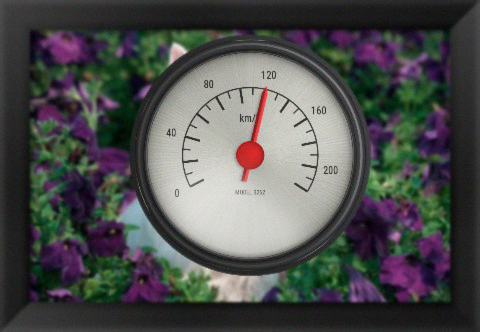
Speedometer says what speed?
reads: 120 km/h
